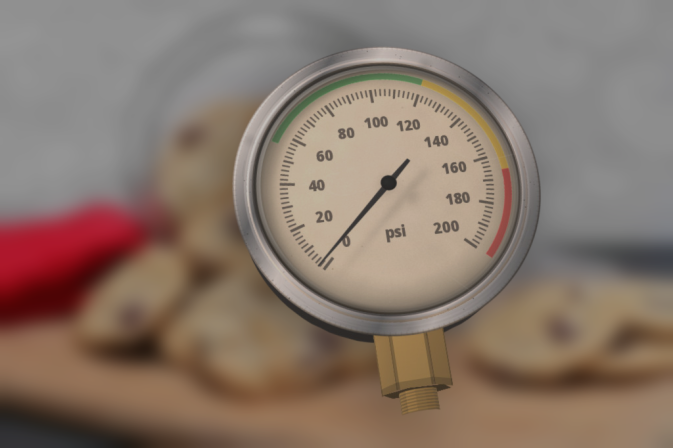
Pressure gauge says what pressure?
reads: 2 psi
